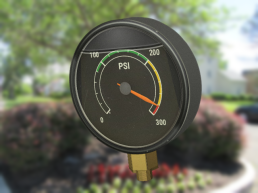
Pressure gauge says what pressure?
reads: 280 psi
